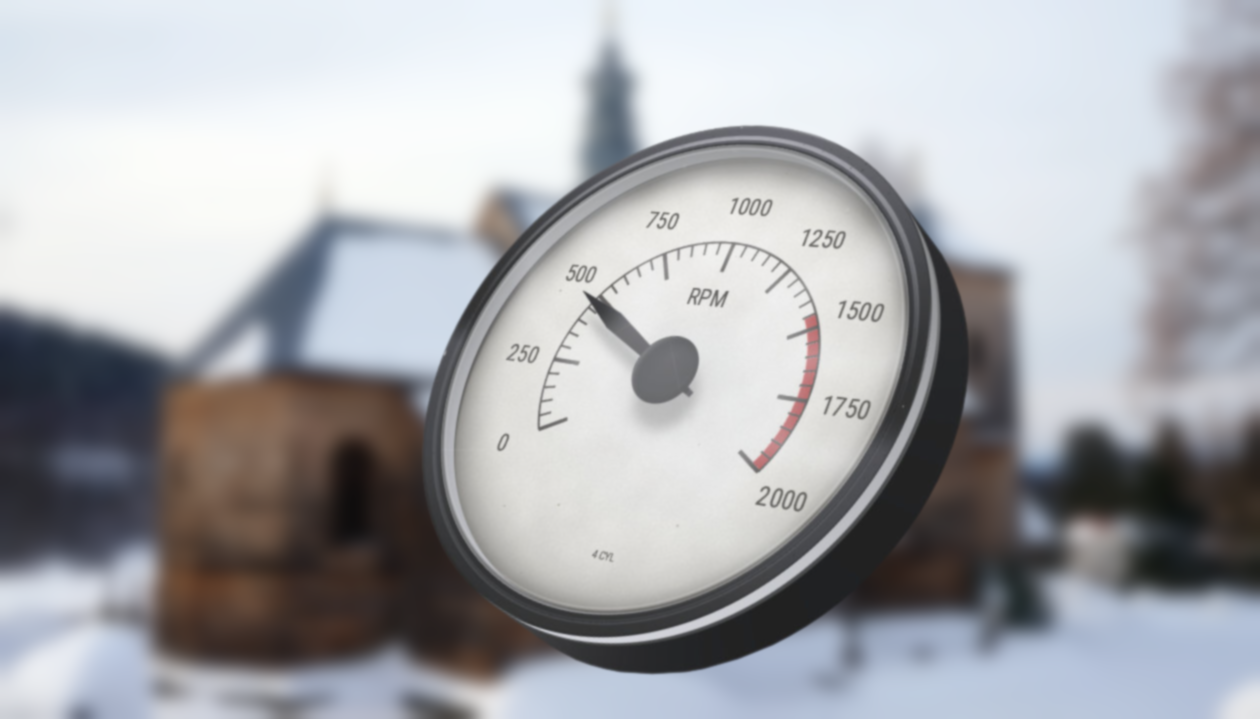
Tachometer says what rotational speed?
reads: 475 rpm
